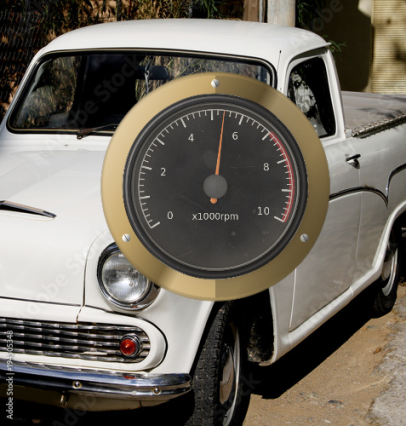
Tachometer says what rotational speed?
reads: 5400 rpm
